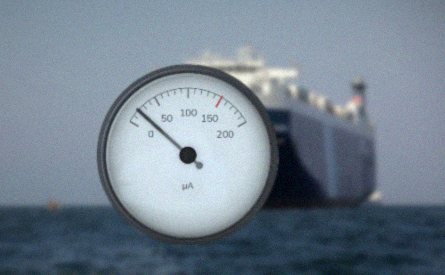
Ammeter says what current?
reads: 20 µA
